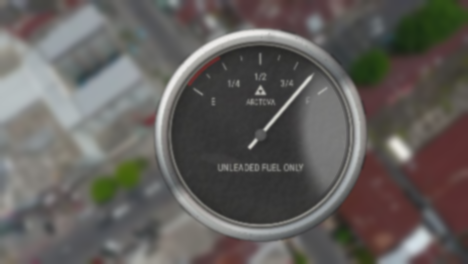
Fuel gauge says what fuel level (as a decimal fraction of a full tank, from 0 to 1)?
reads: 0.875
